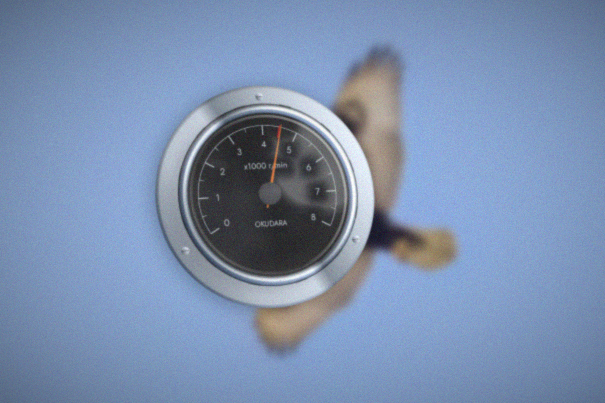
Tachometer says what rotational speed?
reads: 4500 rpm
